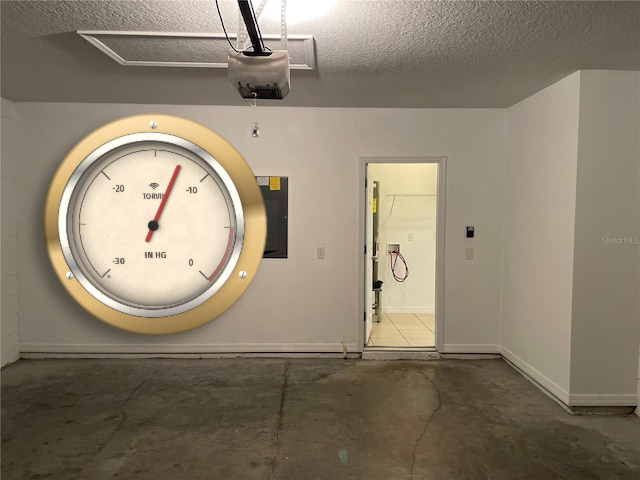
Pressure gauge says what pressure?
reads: -12.5 inHg
